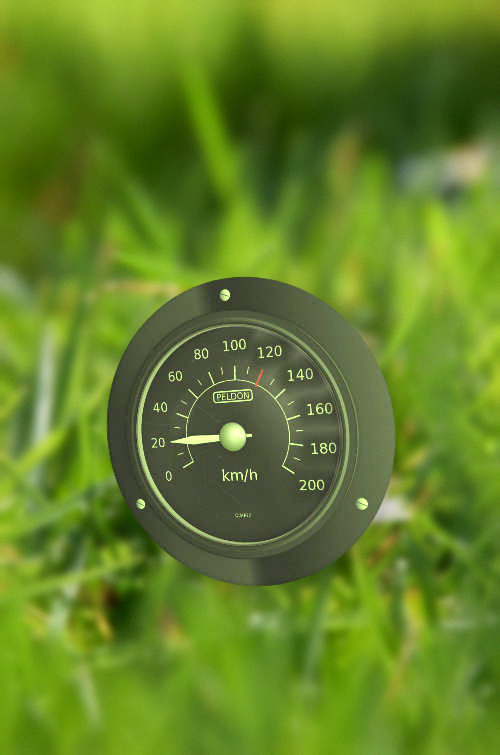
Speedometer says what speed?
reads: 20 km/h
